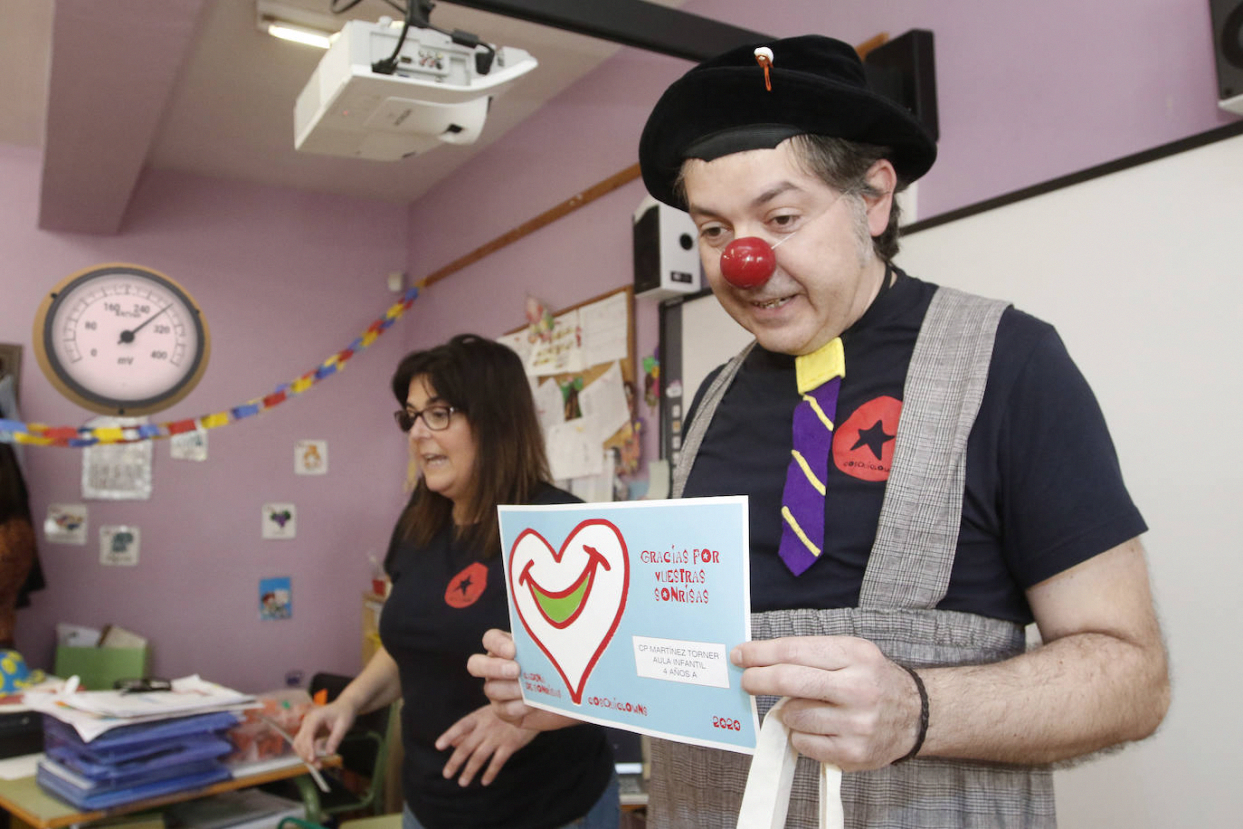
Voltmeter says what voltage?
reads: 280 mV
